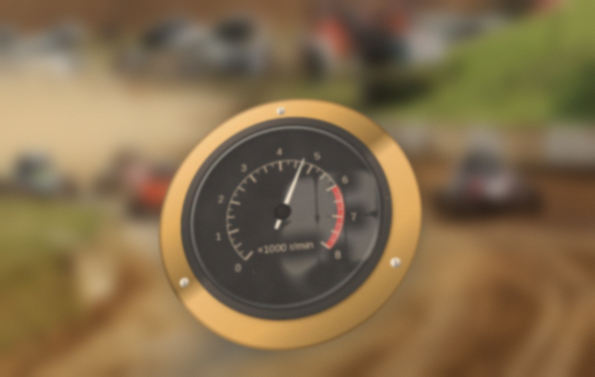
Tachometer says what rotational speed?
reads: 4750 rpm
